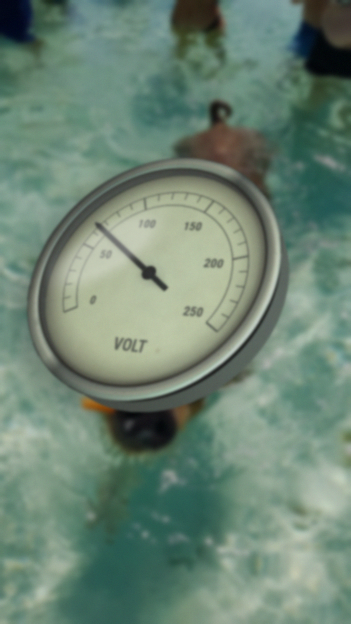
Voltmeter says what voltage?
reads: 65 V
